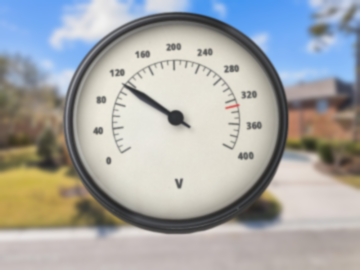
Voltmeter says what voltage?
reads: 110 V
